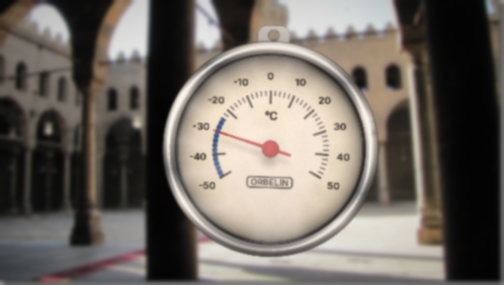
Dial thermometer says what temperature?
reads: -30 °C
